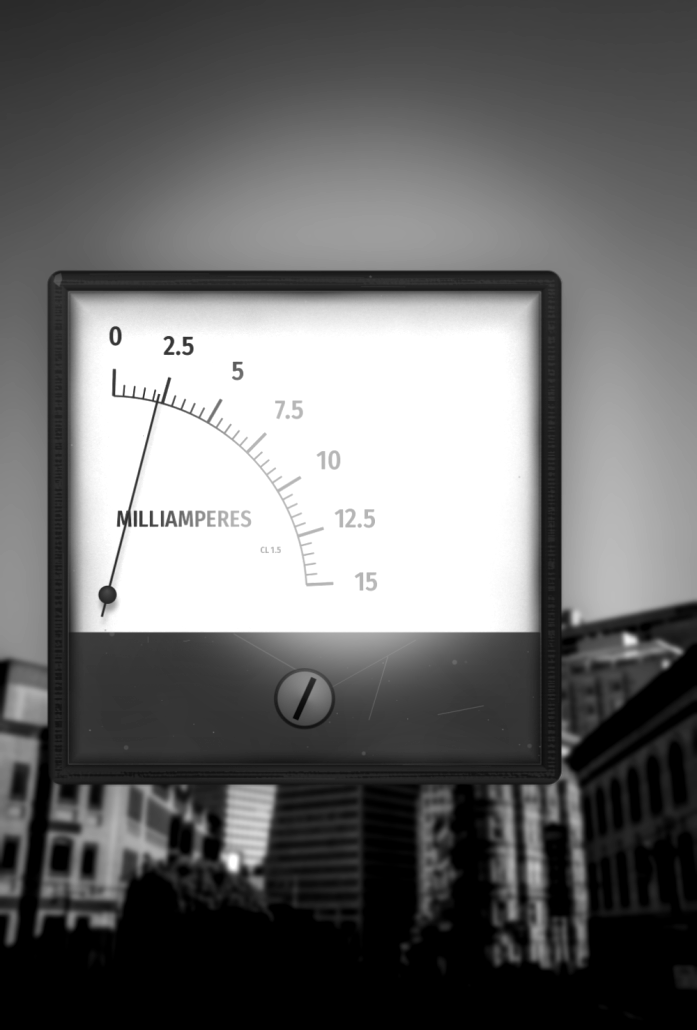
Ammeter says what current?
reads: 2.25 mA
